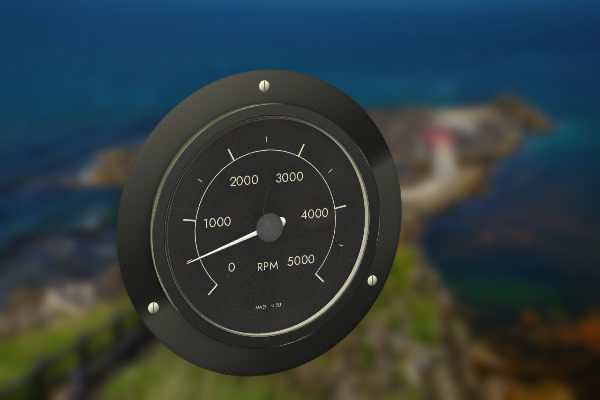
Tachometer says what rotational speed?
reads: 500 rpm
